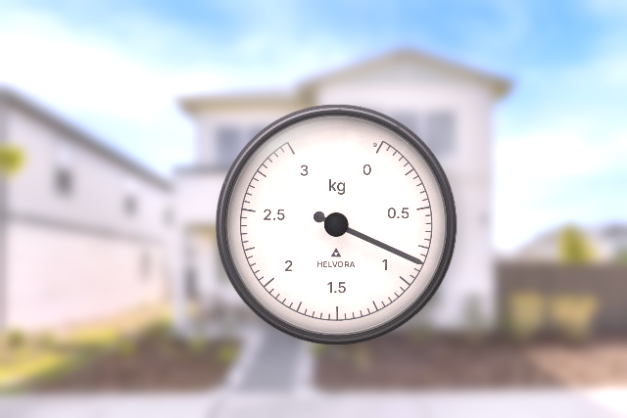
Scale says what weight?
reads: 0.85 kg
